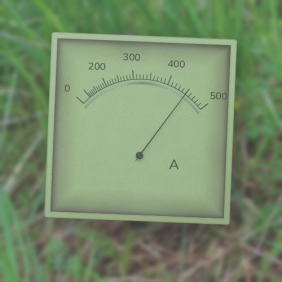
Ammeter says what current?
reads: 450 A
